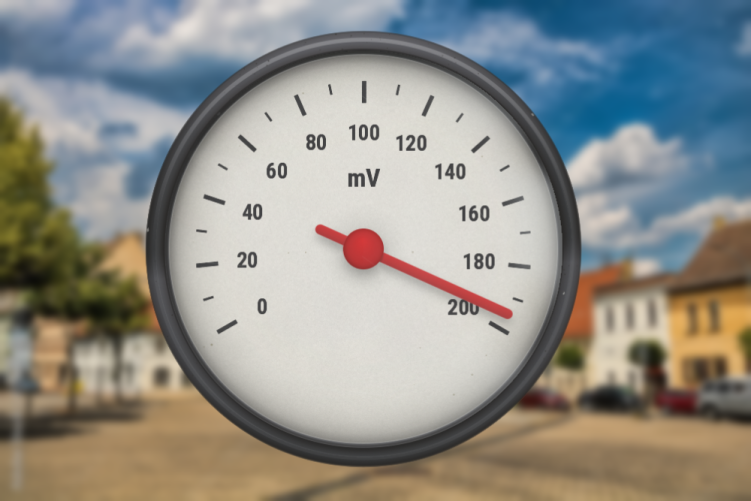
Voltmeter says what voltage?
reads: 195 mV
